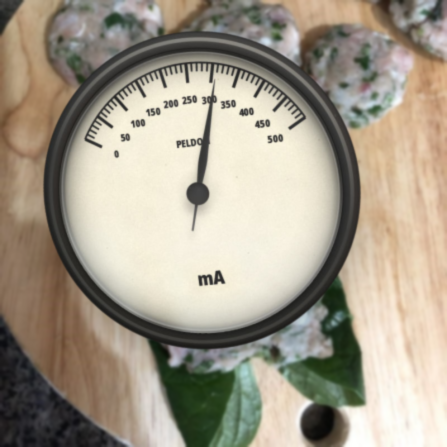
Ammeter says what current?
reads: 310 mA
